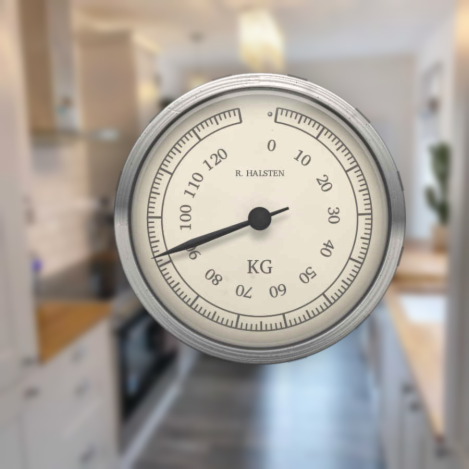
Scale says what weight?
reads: 92 kg
